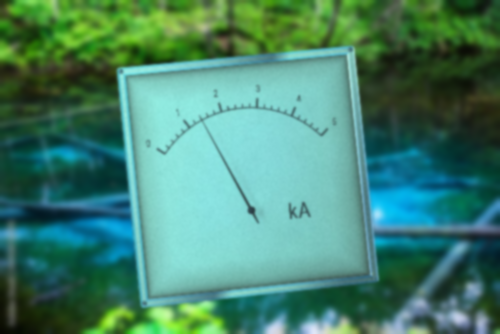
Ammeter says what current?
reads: 1.4 kA
